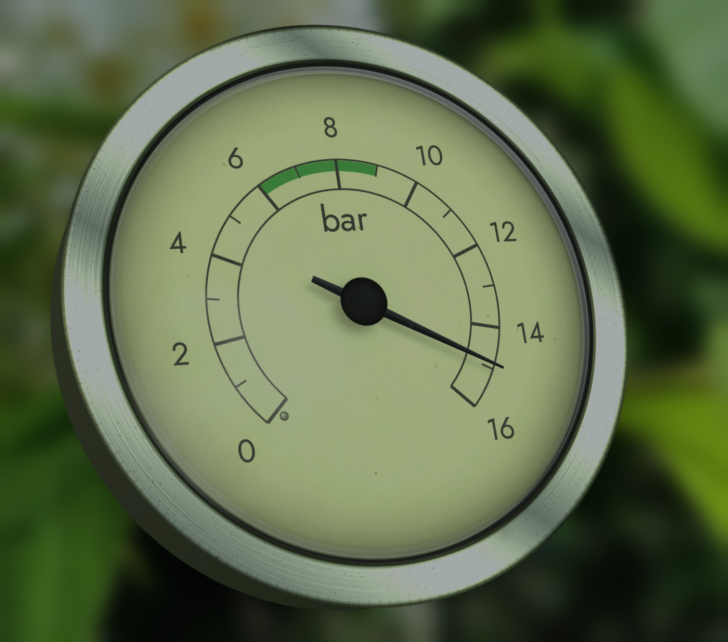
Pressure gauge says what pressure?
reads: 15 bar
